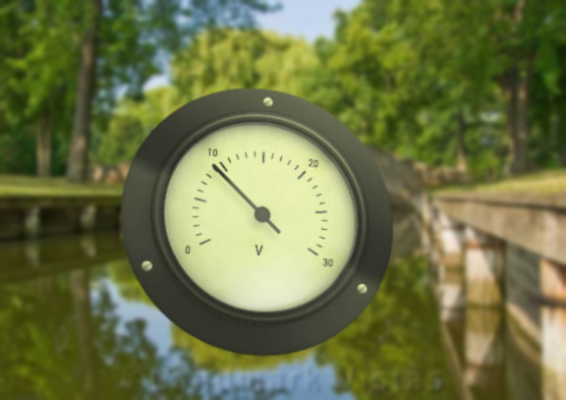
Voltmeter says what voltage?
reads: 9 V
